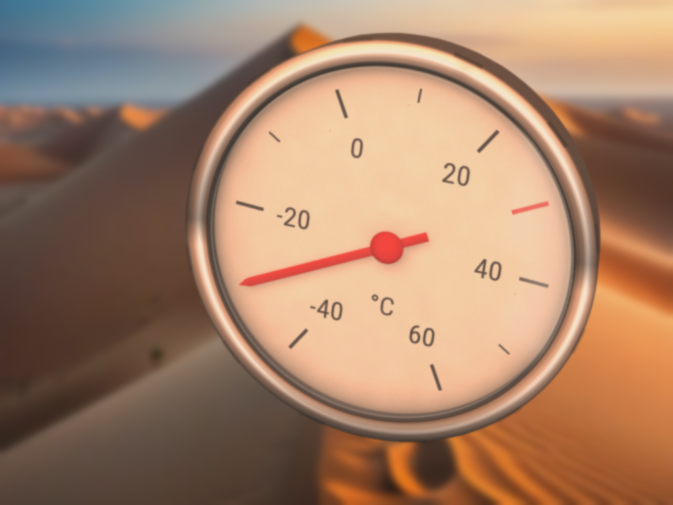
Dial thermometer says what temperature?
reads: -30 °C
